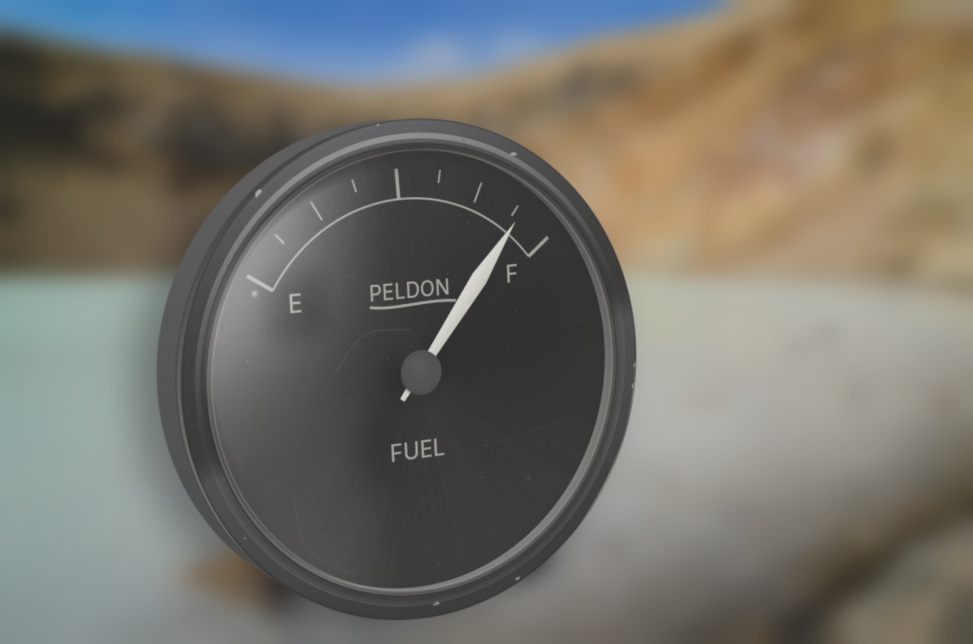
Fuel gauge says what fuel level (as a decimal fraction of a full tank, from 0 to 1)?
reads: 0.875
